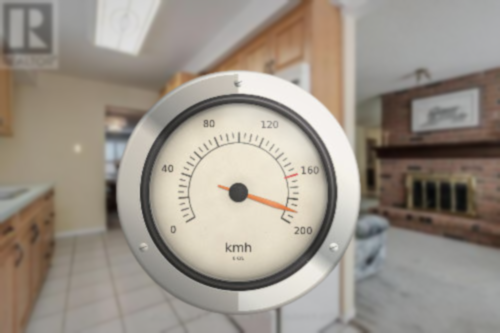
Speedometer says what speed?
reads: 190 km/h
